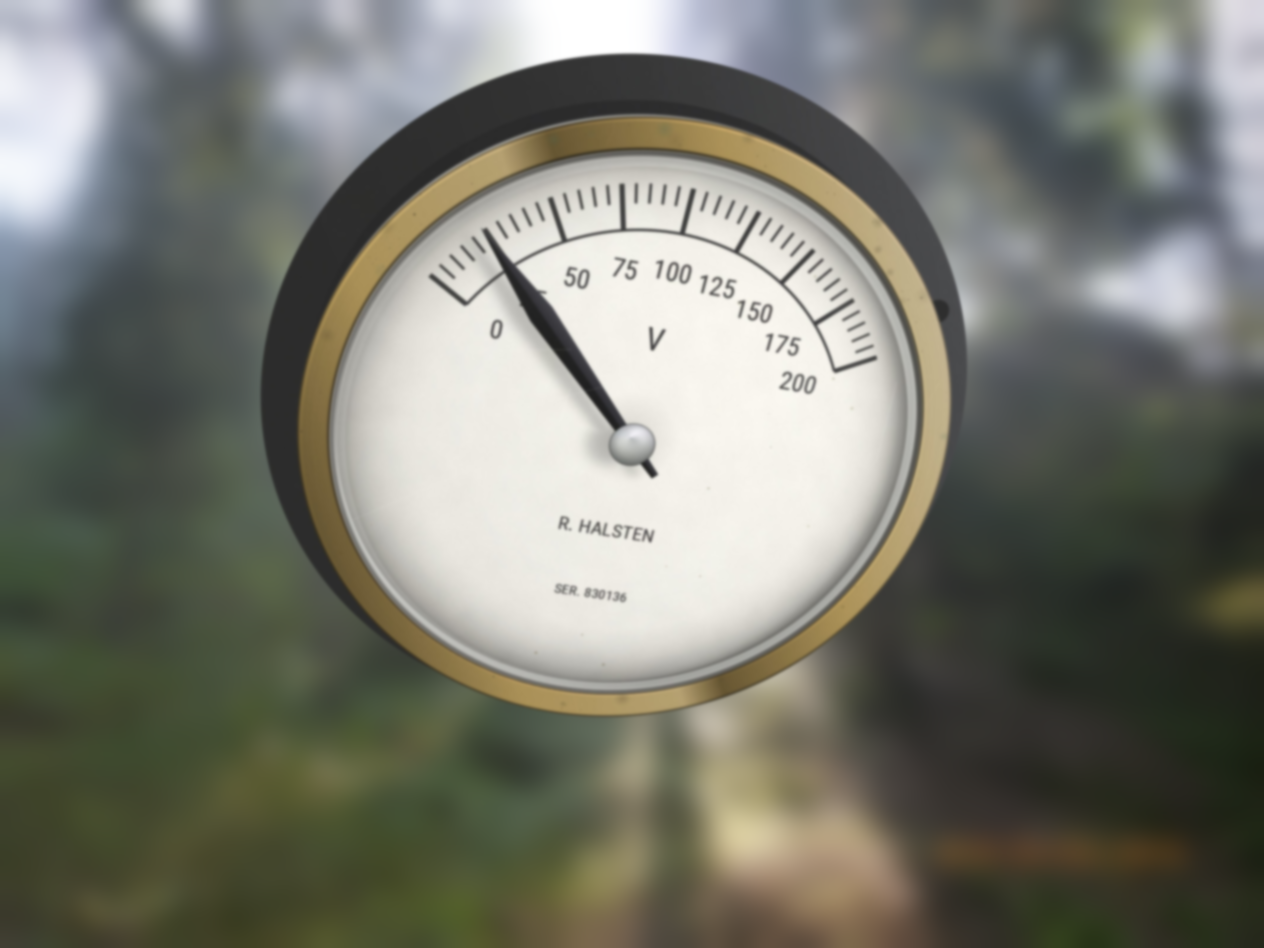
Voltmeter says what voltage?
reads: 25 V
